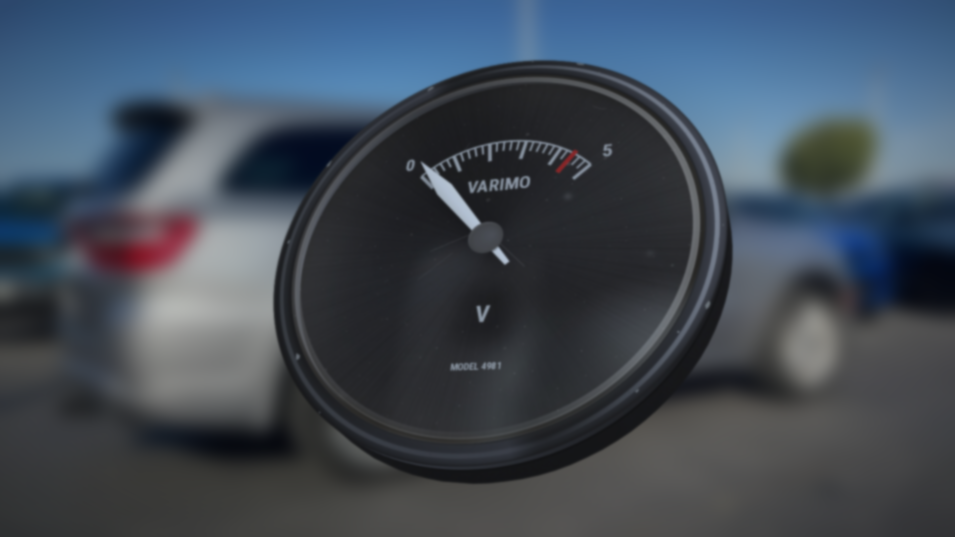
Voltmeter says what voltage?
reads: 0.2 V
